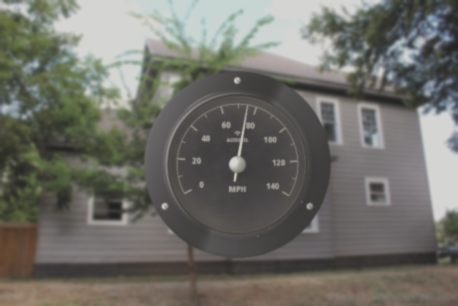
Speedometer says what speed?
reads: 75 mph
